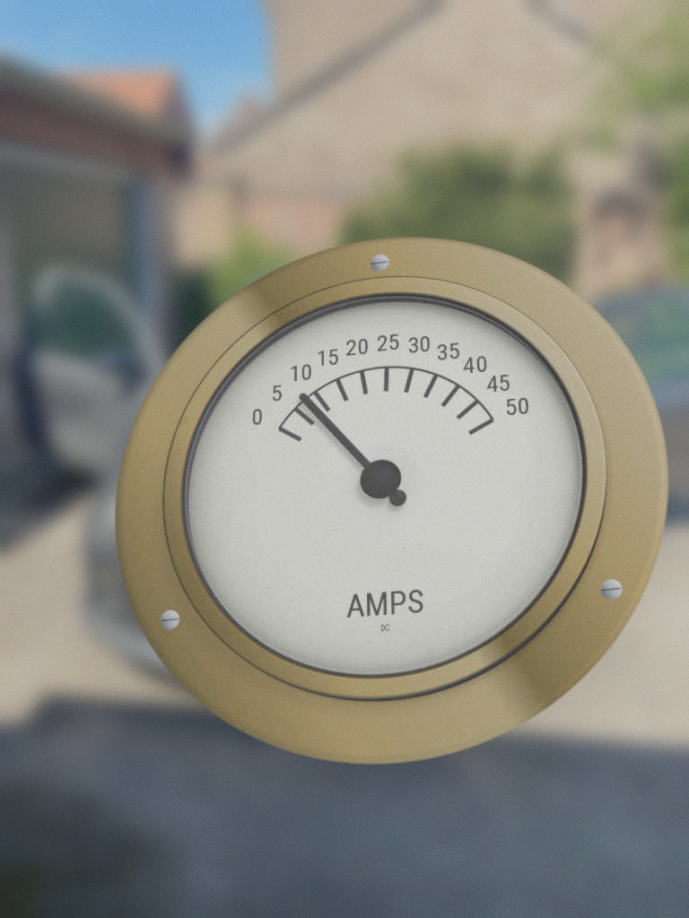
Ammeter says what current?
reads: 7.5 A
